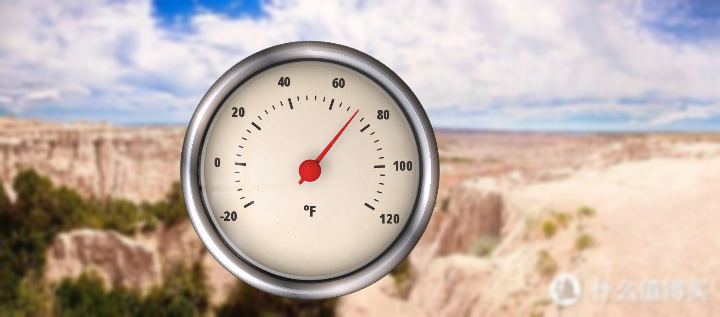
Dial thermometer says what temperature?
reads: 72 °F
